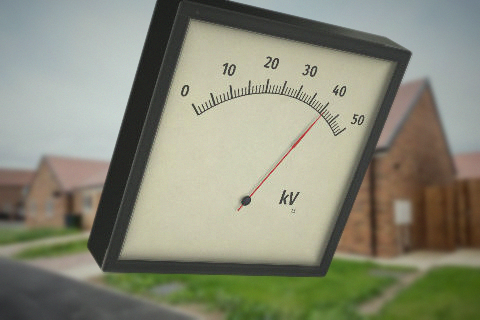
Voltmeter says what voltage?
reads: 40 kV
